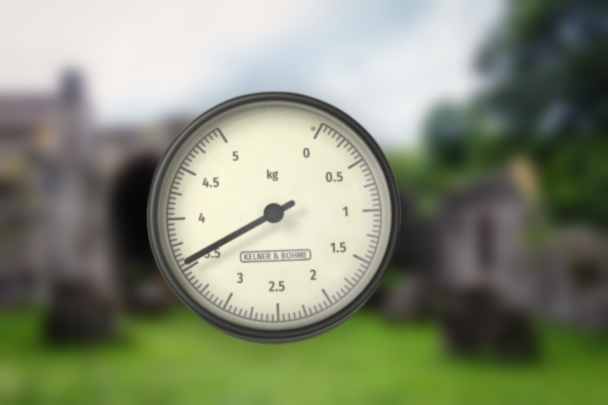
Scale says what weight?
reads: 3.55 kg
